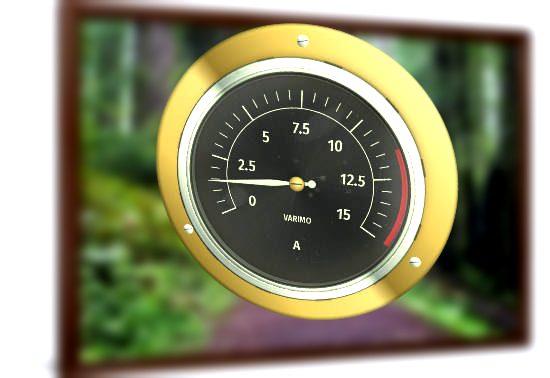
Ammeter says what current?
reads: 1.5 A
